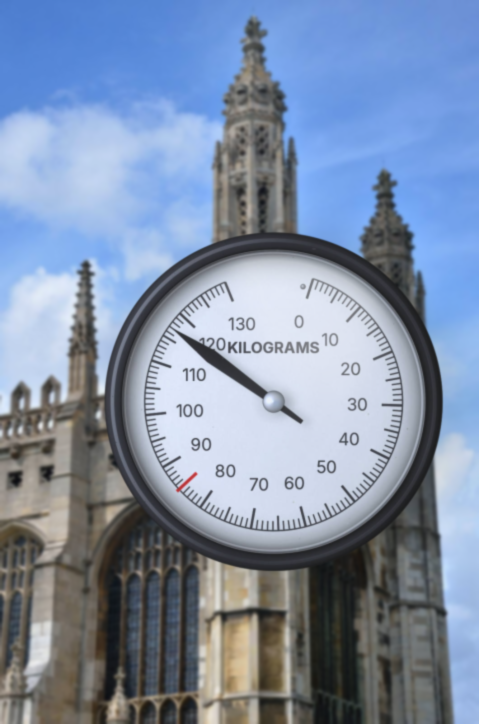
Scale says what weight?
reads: 117 kg
